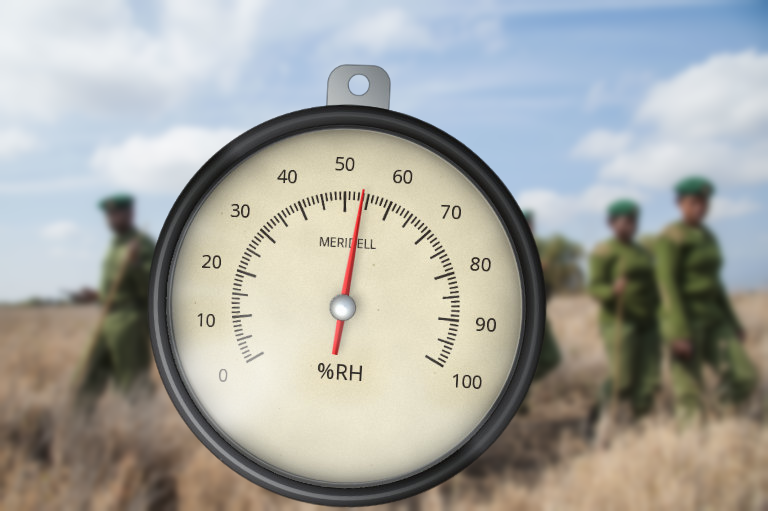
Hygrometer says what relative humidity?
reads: 54 %
